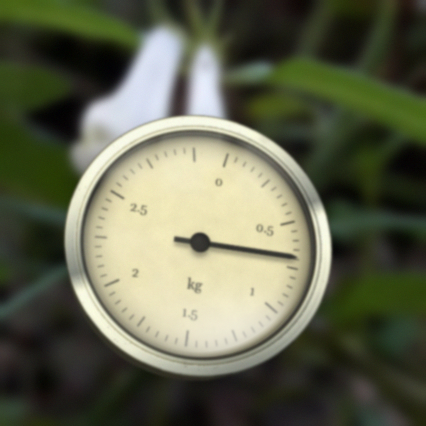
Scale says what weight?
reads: 0.7 kg
